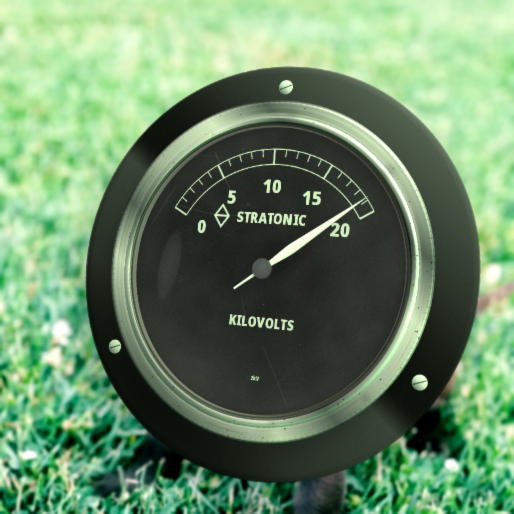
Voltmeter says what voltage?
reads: 19 kV
